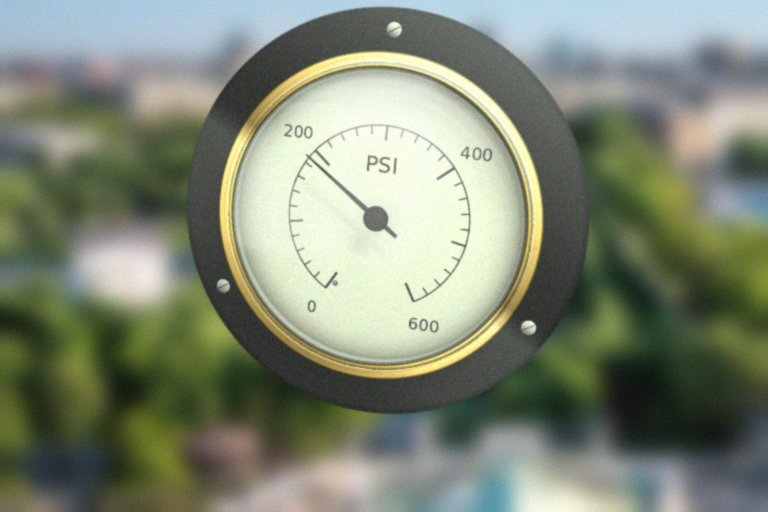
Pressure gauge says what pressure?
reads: 190 psi
